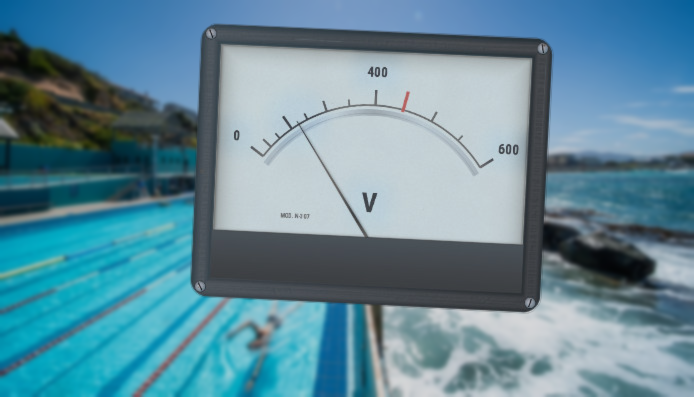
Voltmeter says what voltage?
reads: 225 V
